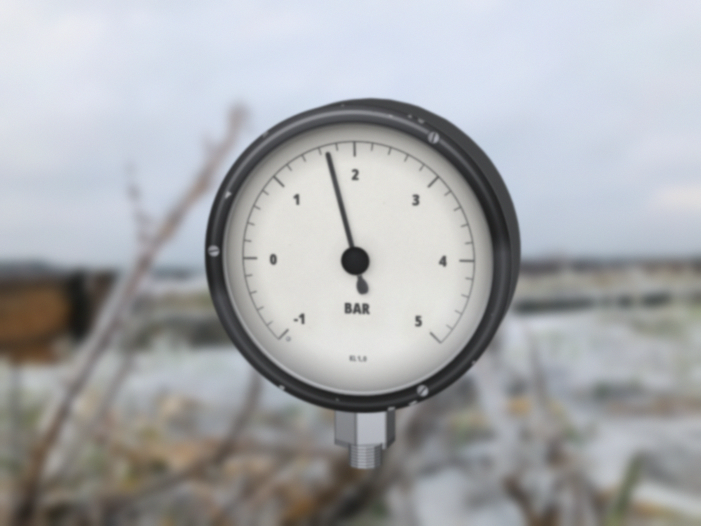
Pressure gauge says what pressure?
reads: 1.7 bar
